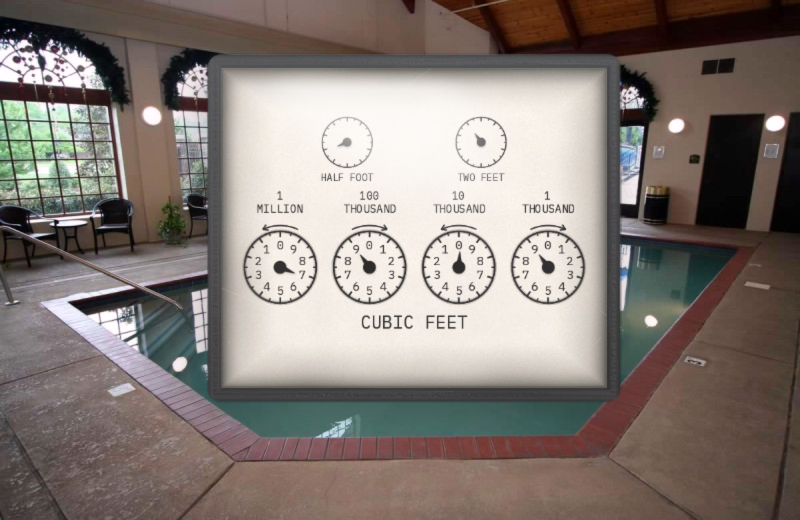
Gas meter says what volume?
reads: 689900 ft³
